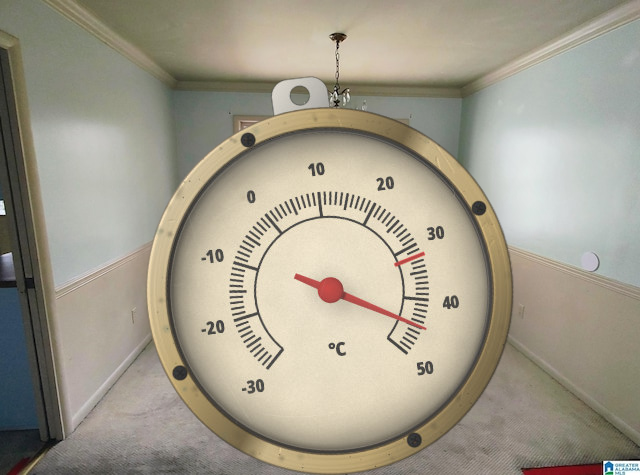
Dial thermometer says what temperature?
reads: 45 °C
